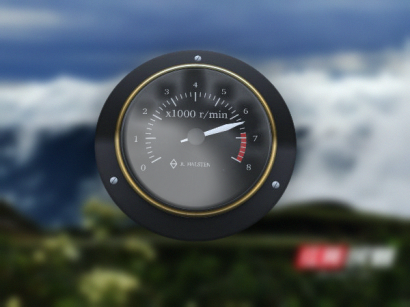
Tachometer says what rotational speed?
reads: 6400 rpm
